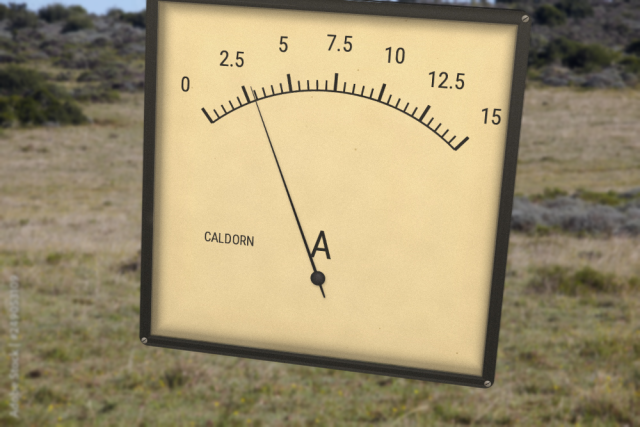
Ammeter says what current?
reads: 3 A
